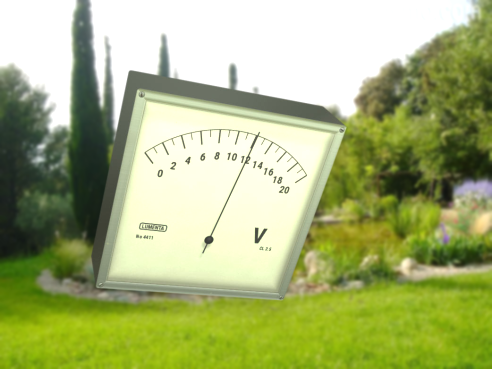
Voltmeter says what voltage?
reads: 12 V
